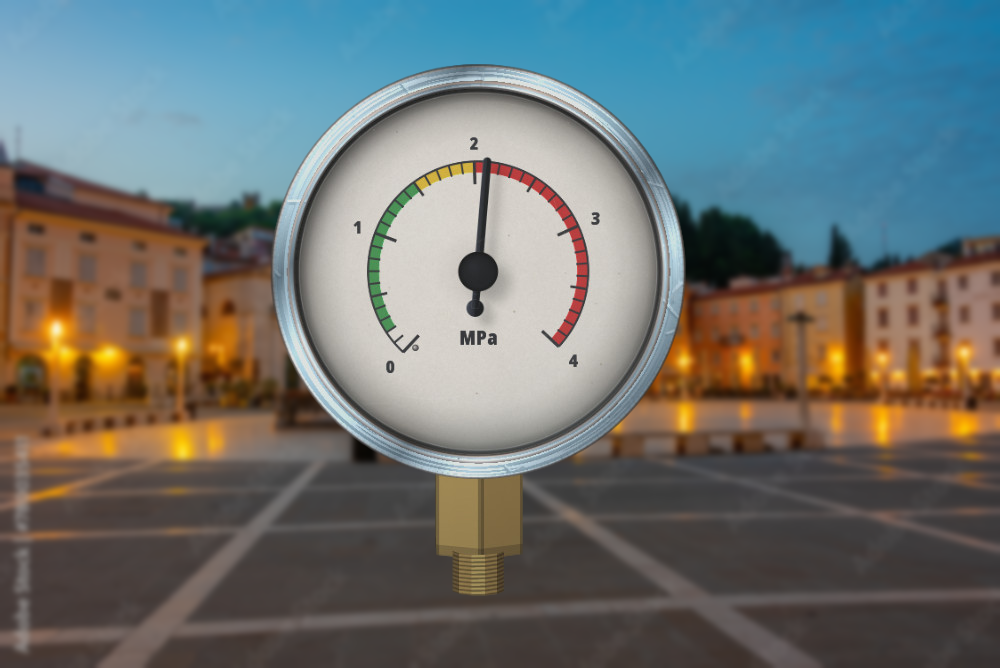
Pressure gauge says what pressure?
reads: 2.1 MPa
